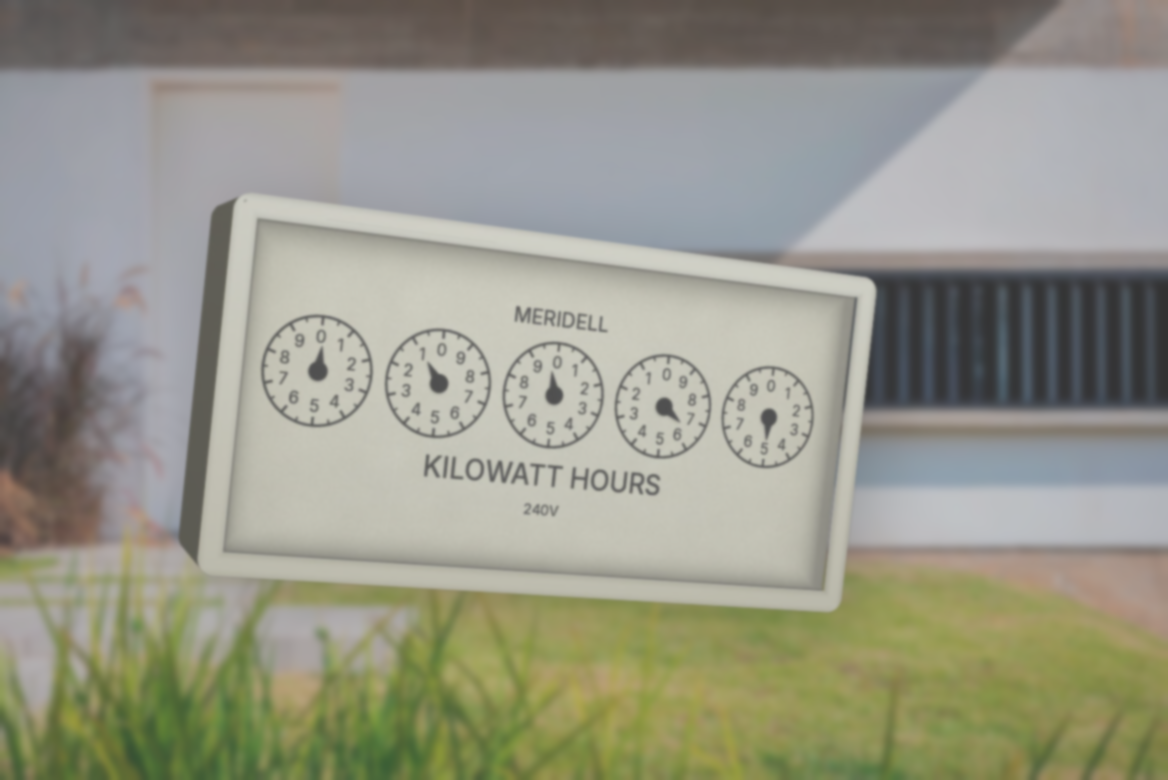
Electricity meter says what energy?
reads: 965 kWh
